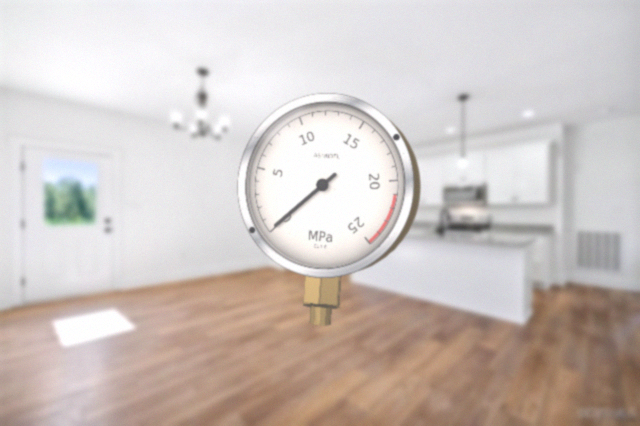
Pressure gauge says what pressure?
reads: 0 MPa
